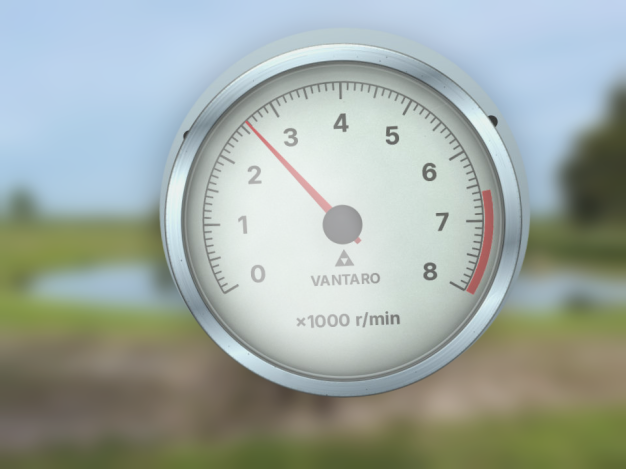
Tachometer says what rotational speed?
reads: 2600 rpm
